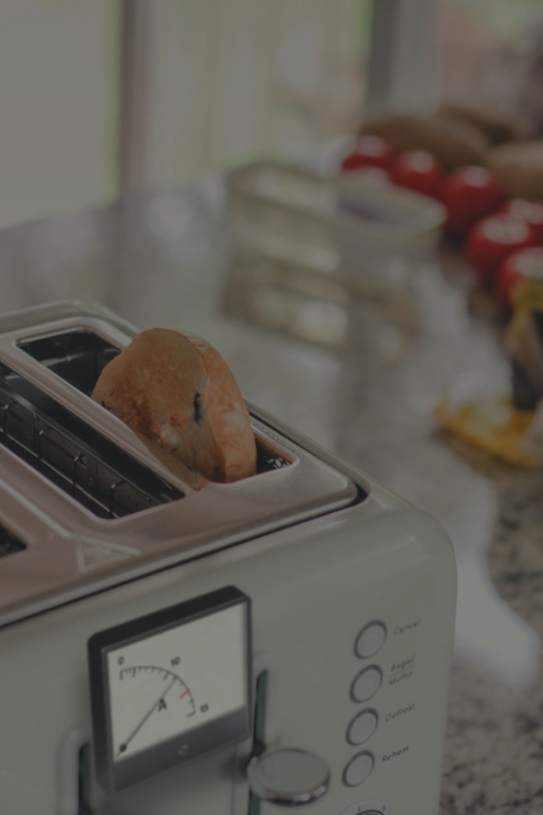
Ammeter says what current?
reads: 11 A
